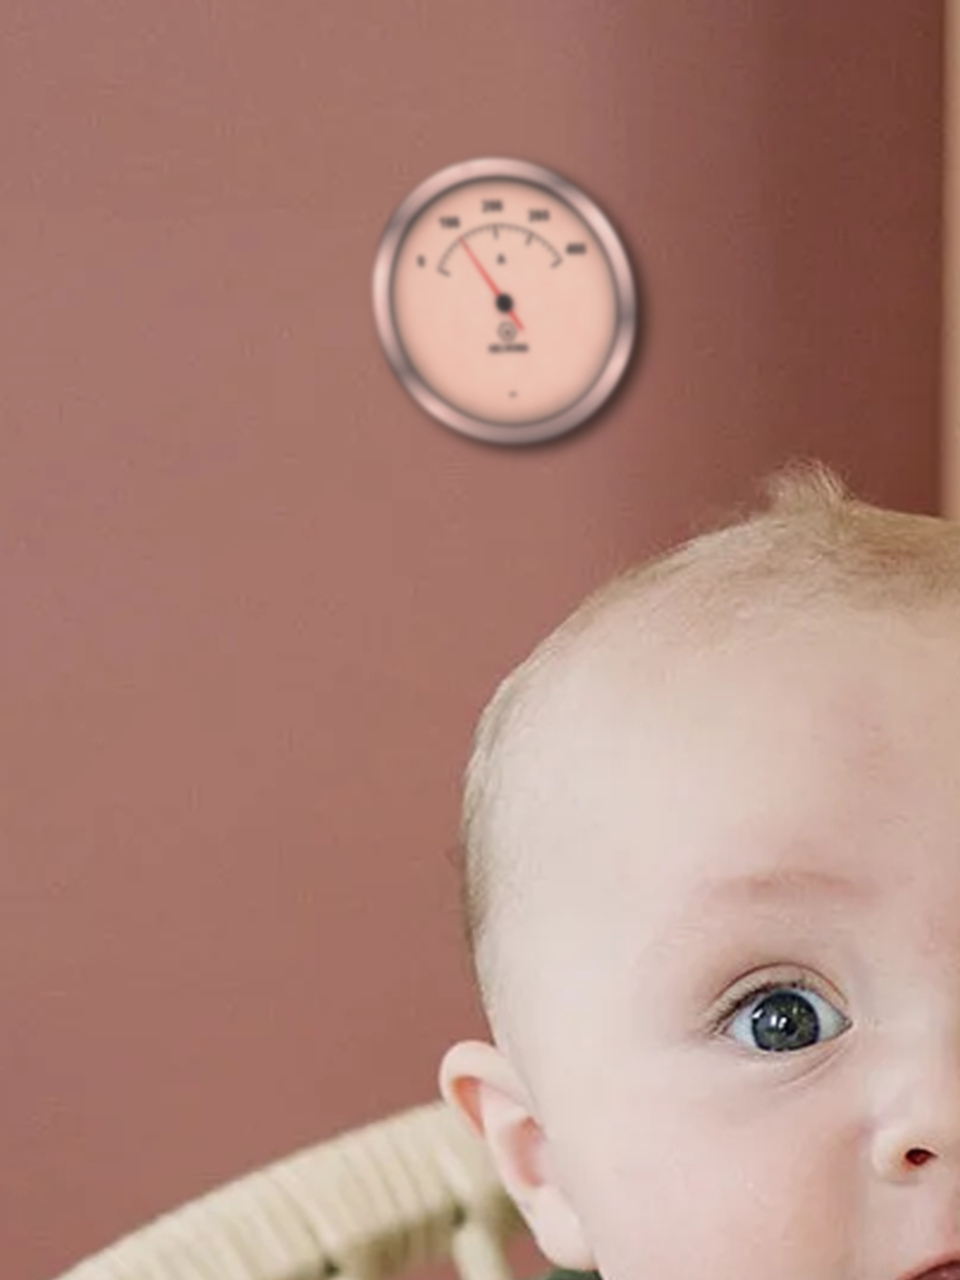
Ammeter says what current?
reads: 100 A
